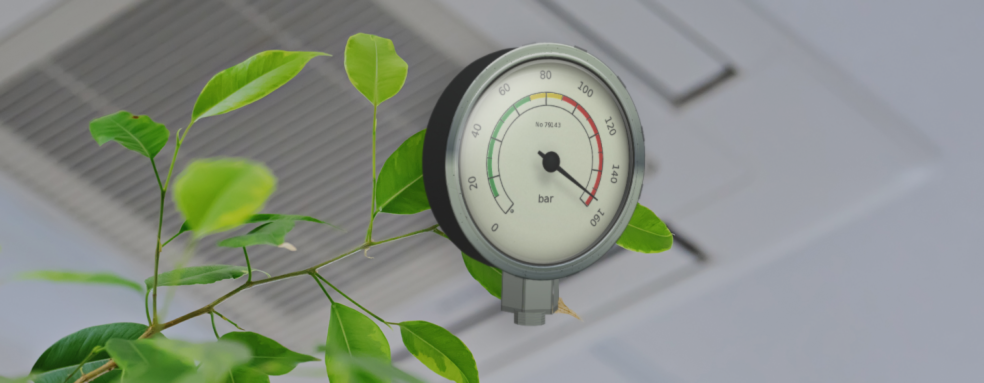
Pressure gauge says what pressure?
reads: 155 bar
